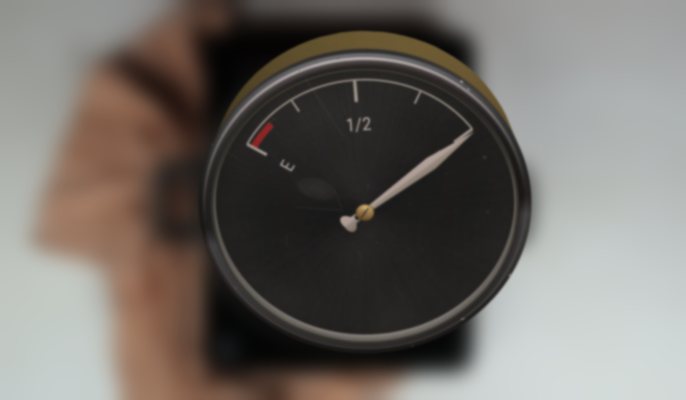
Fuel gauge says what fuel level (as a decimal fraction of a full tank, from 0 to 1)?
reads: 1
